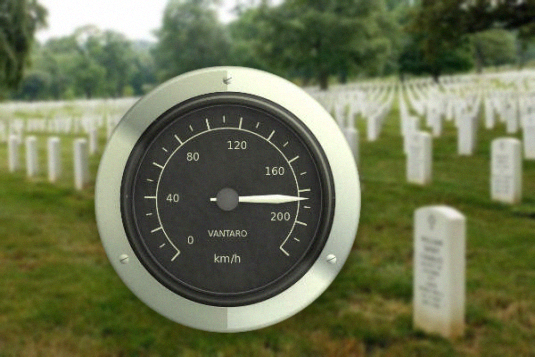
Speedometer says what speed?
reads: 185 km/h
